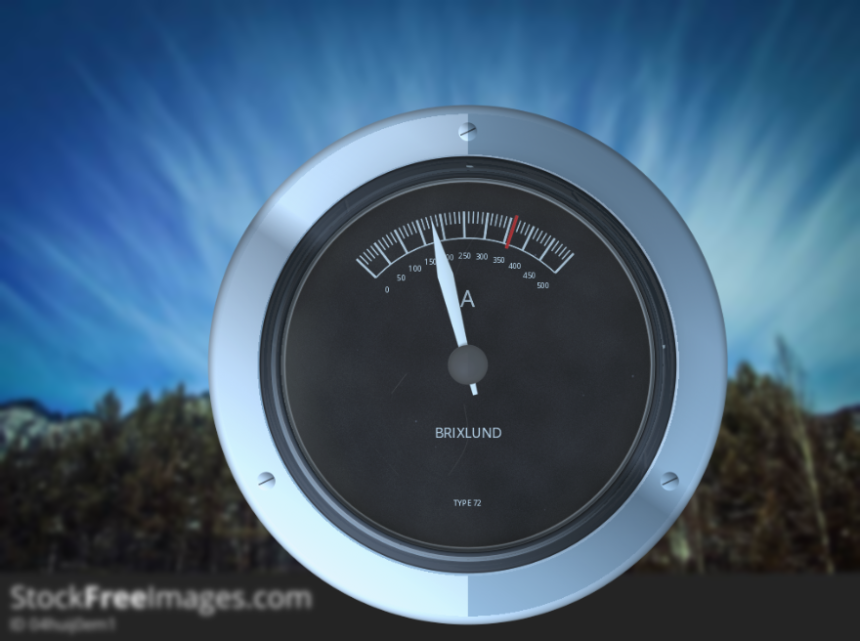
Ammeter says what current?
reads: 180 A
